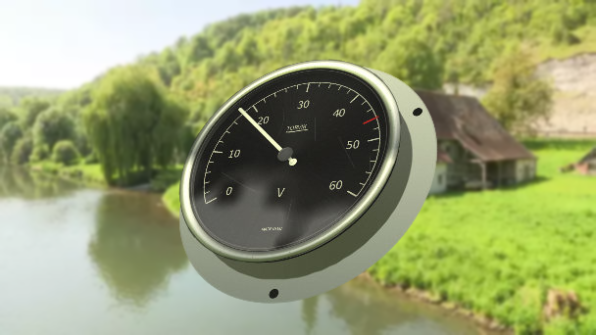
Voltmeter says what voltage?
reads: 18 V
